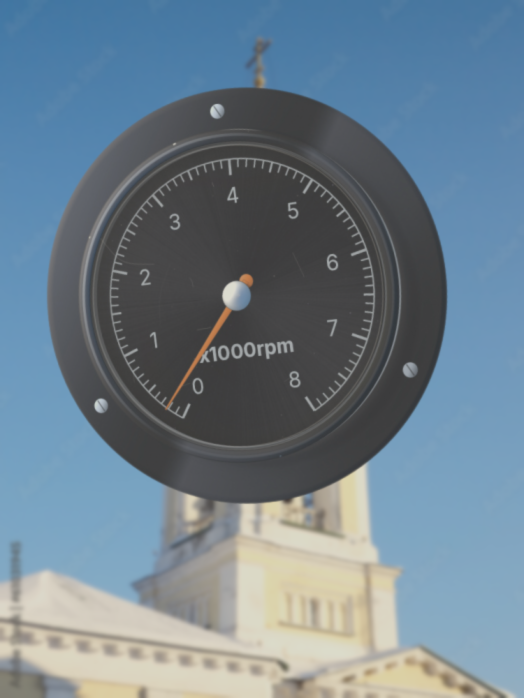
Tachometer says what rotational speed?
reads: 200 rpm
